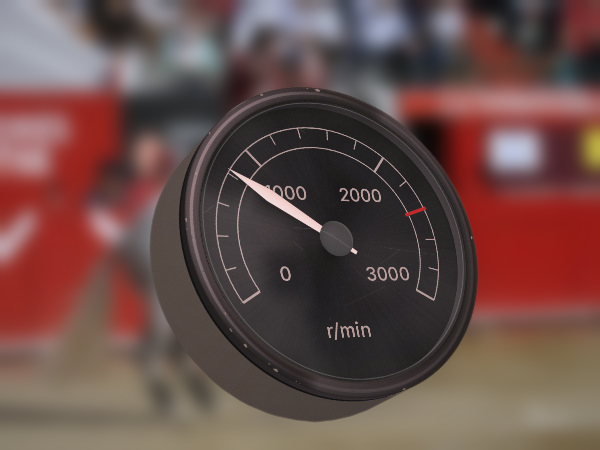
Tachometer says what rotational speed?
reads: 800 rpm
